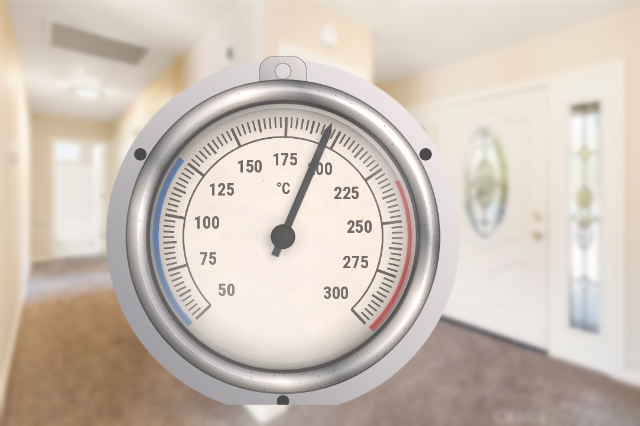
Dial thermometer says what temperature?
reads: 195 °C
